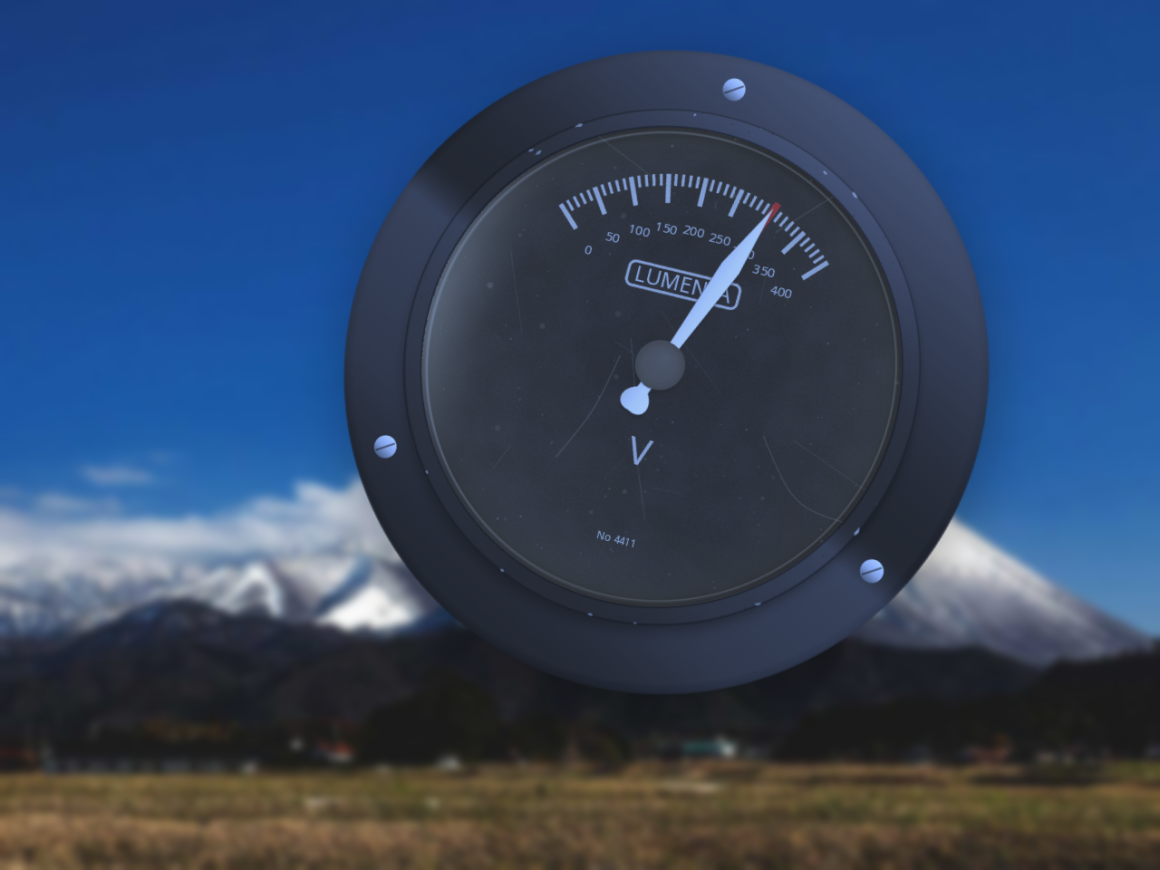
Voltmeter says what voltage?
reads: 300 V
